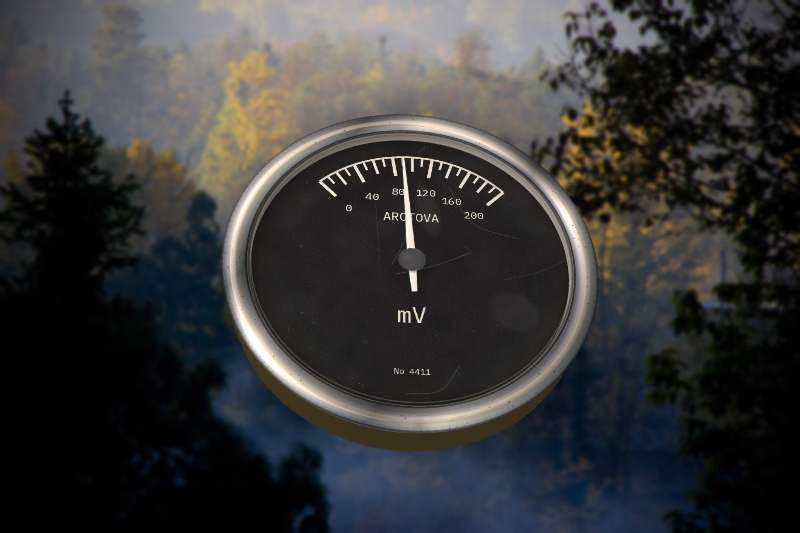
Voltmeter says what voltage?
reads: 90 mV
